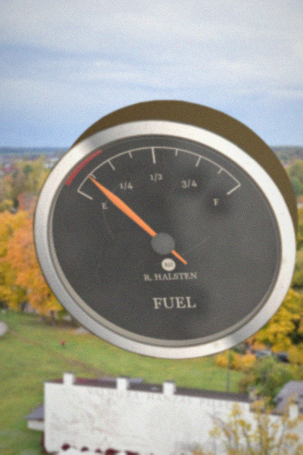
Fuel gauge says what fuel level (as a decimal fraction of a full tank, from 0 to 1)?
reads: 0.125
